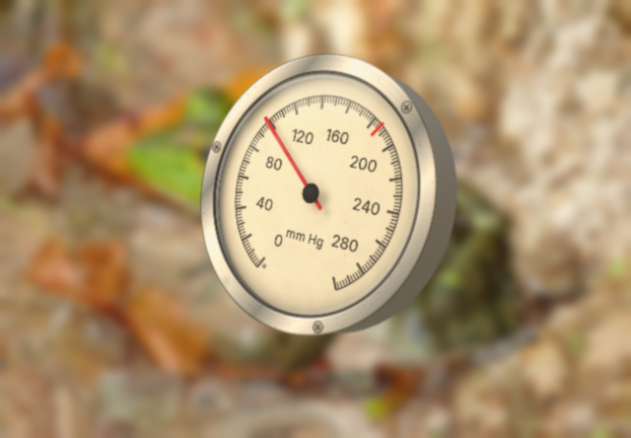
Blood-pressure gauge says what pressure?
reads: 100 mmHg
